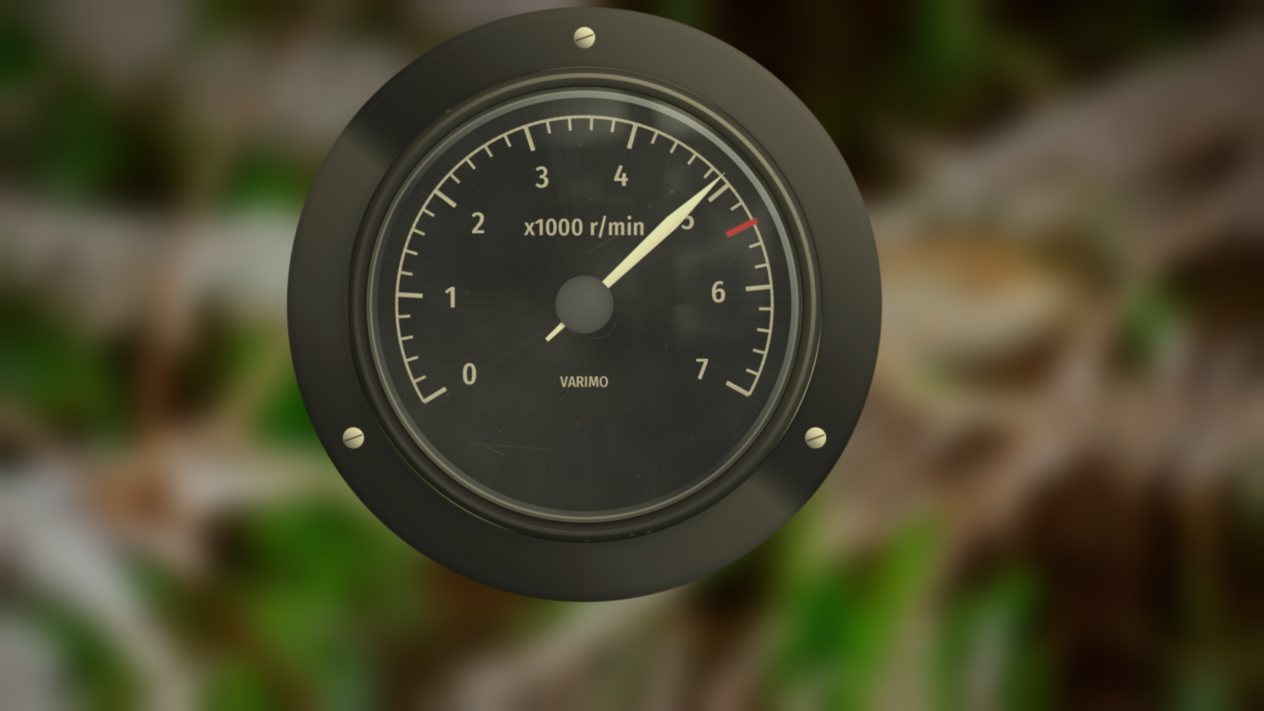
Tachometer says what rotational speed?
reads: 4900 rpm
